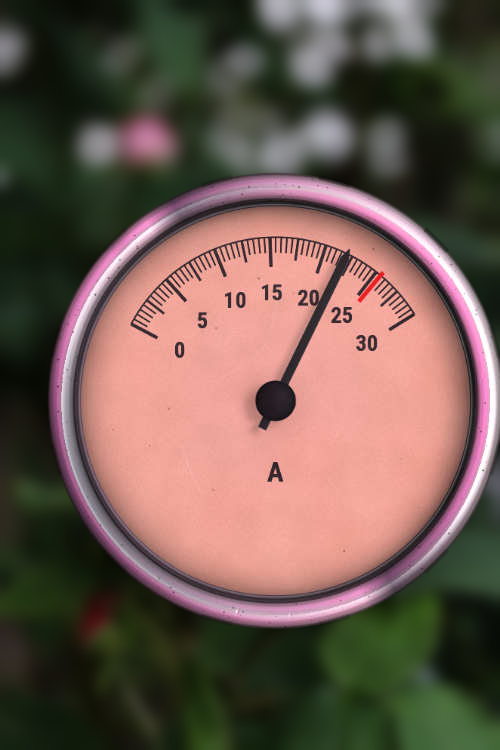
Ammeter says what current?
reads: 22 A
